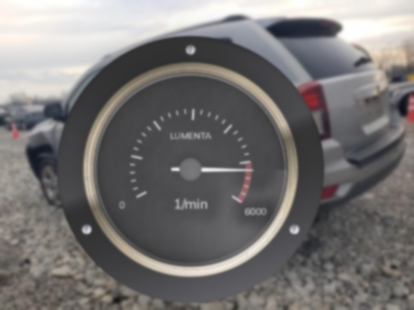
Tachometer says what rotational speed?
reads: 5200 rpm
